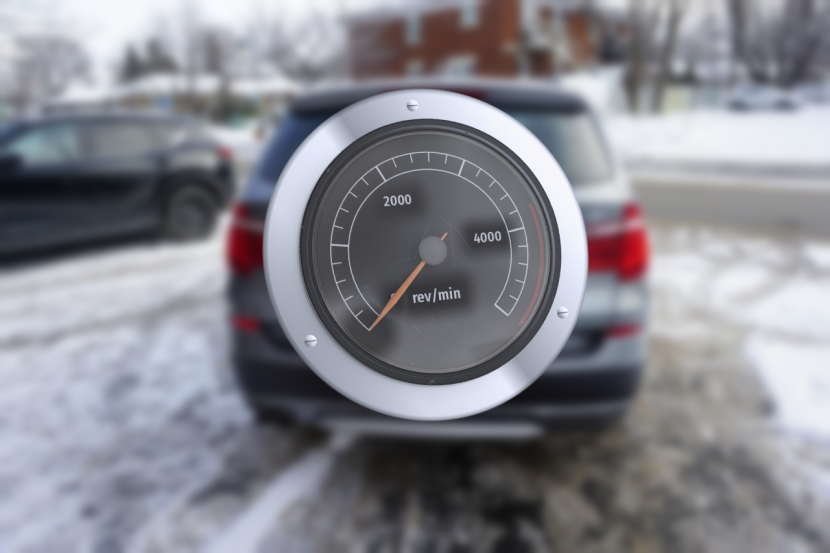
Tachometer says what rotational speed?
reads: 0 rpm
